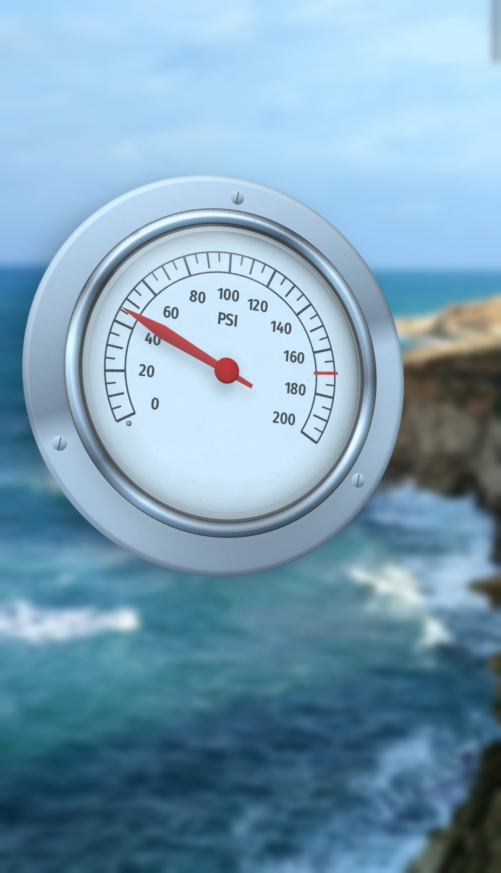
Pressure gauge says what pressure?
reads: 45 psi
